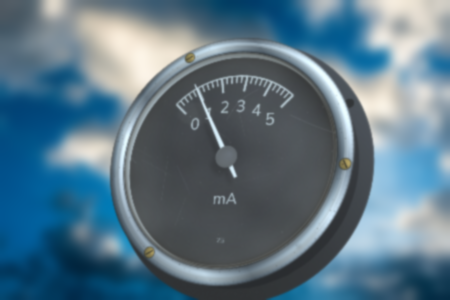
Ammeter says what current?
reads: 1 mA
